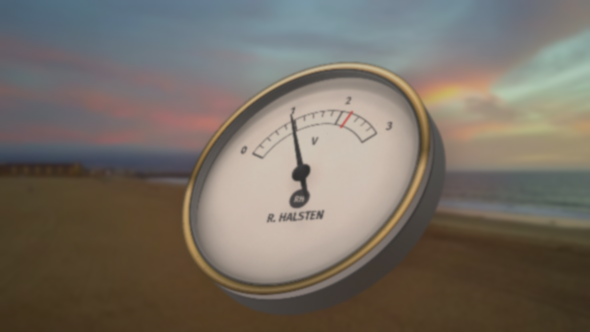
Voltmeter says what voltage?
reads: 1 V
